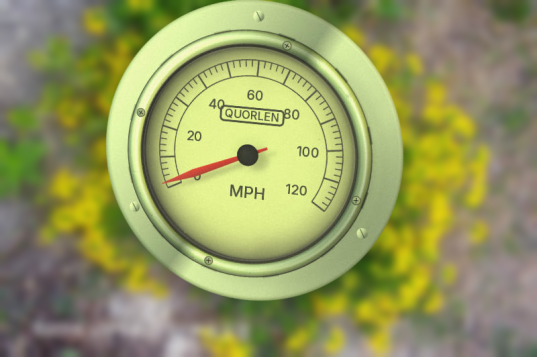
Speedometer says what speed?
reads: 2 mph
